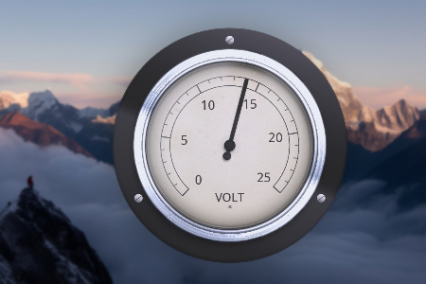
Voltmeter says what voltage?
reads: 14 V
